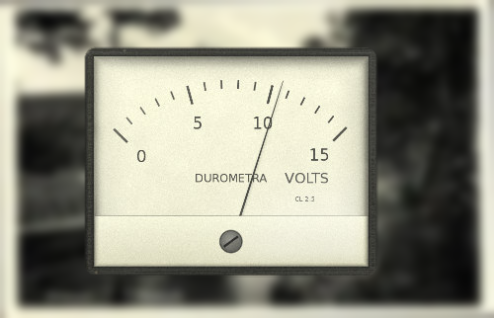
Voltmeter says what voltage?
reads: 10.5 V
